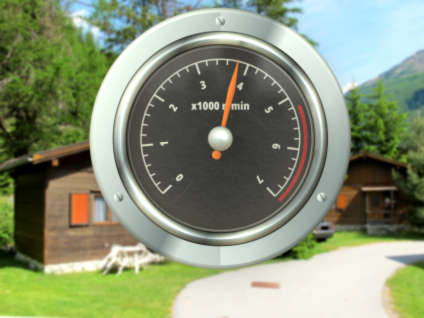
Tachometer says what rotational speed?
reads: 3800 rpm
